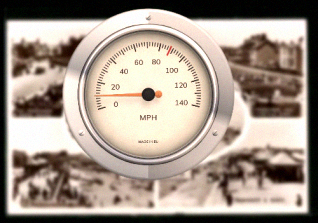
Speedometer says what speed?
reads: 10 mph
